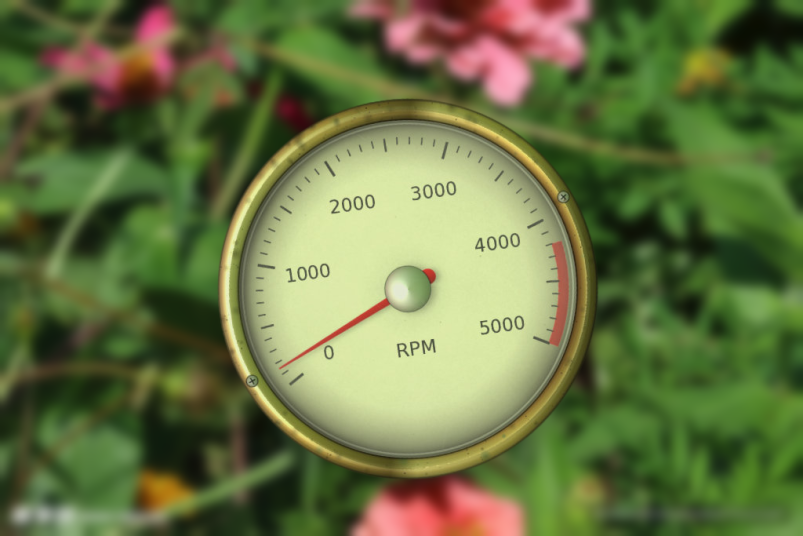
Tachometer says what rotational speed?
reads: 150 rpm
